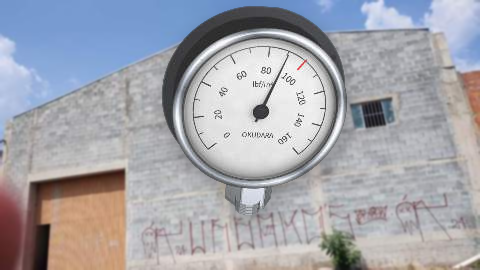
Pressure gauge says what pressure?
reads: 90 psi
